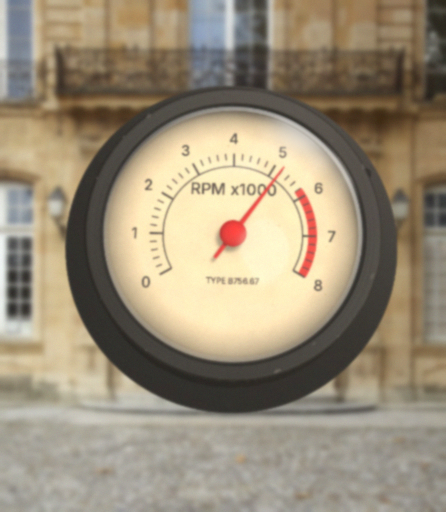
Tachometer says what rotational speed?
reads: 5200 rpm
